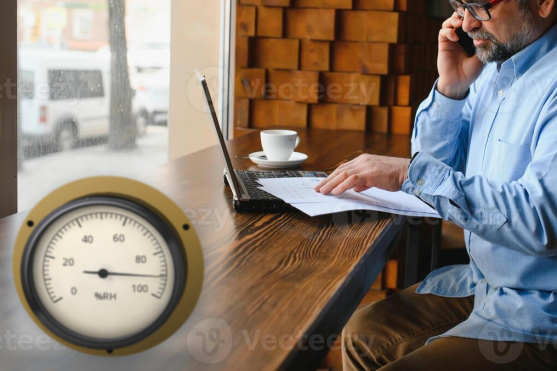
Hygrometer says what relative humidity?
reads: 90 %
